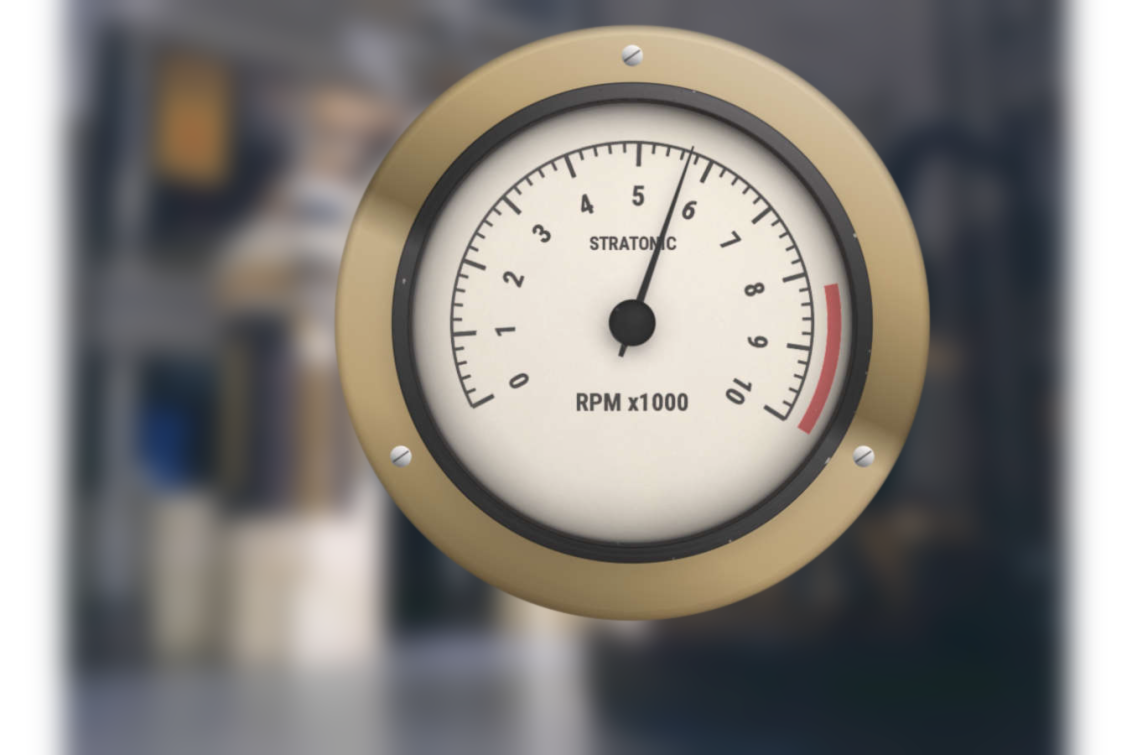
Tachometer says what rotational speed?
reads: 5700 rpm
